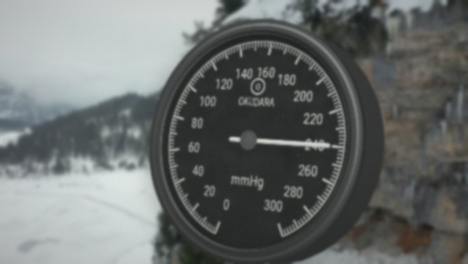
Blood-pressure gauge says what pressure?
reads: 240 mmHg
